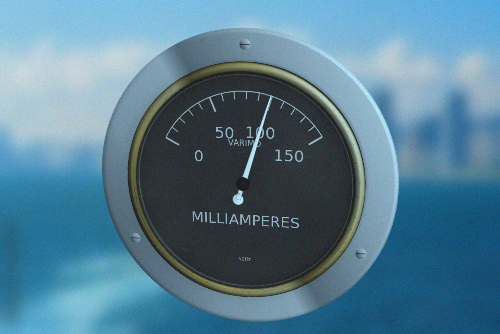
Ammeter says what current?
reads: 100 mA
